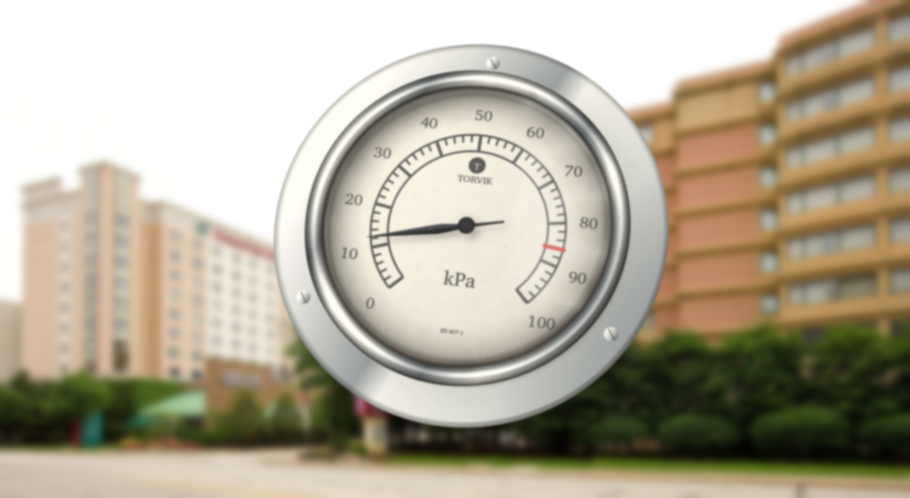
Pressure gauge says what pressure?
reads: 12 kPa
